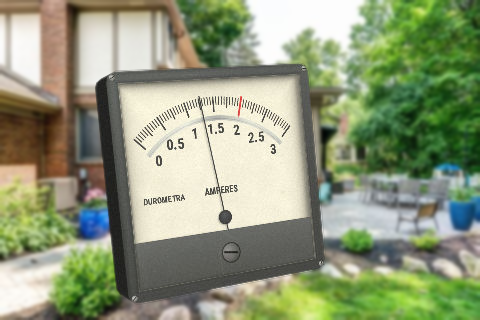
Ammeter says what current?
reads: 1.25 A
